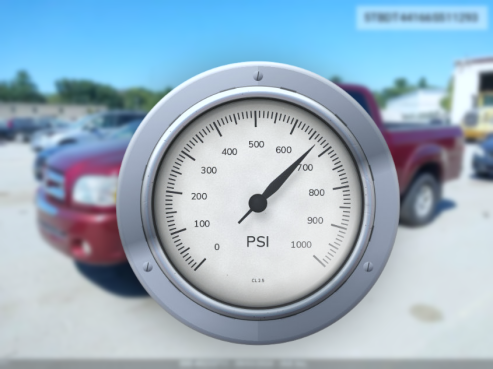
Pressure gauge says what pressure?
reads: 670 psi
